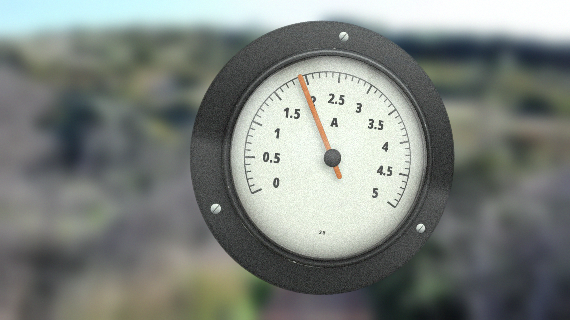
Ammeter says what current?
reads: 1.9 A
